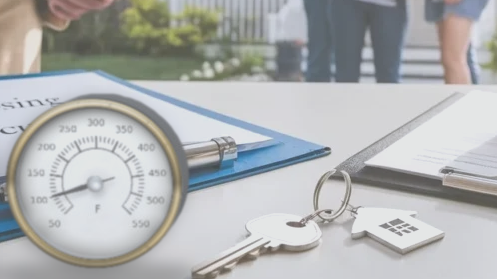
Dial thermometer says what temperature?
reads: 100 °F
